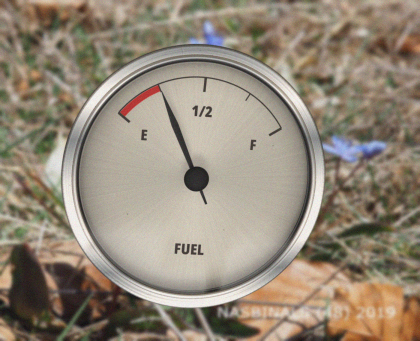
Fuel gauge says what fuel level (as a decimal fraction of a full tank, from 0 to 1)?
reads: 0.25
